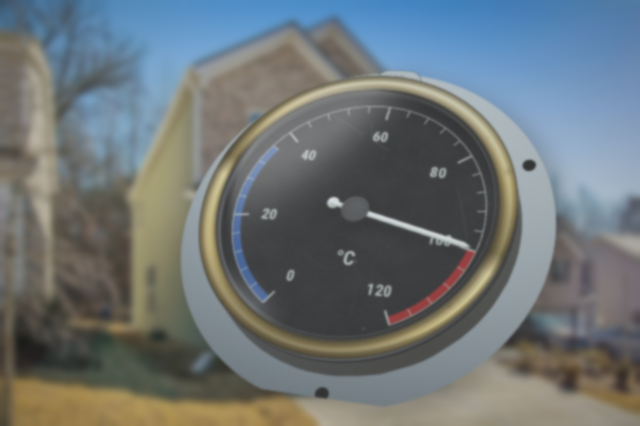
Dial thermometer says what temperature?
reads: 100 °C
